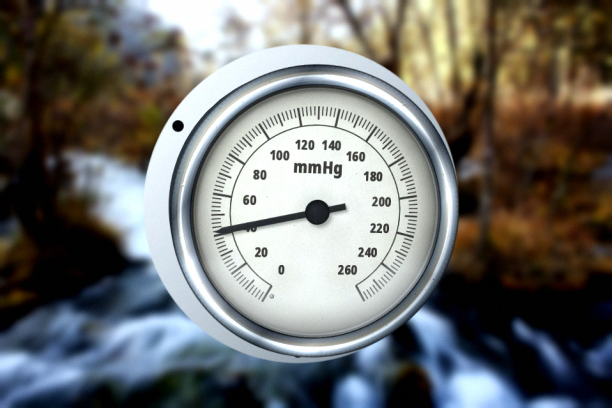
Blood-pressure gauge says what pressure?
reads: 42 mmHg
